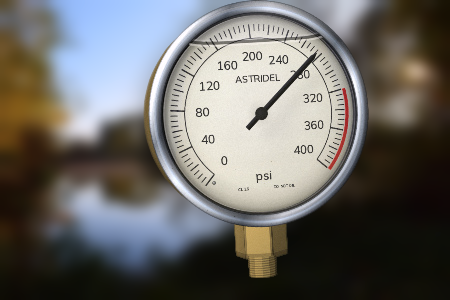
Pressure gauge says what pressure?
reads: 275 psi
